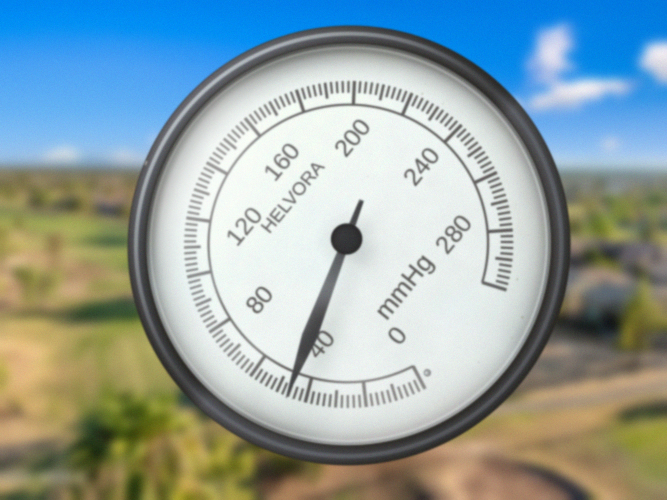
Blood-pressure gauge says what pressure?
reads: 46 mmHg
